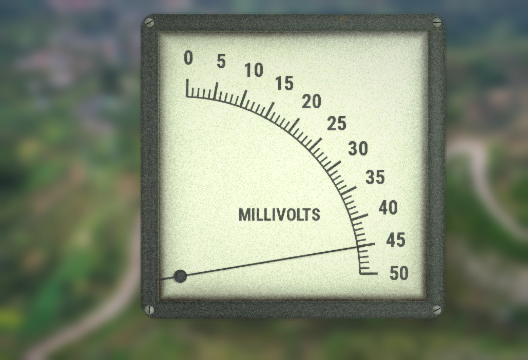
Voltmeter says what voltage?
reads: 45 mV
